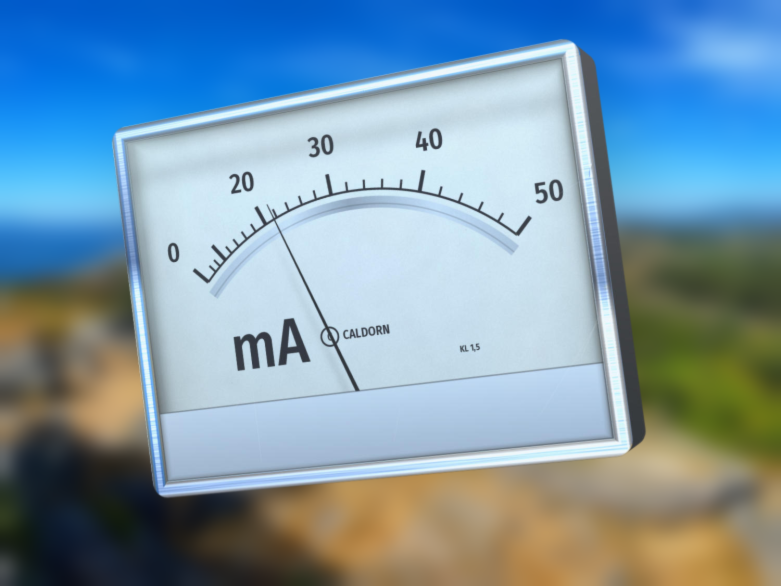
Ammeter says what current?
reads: 22 mA
